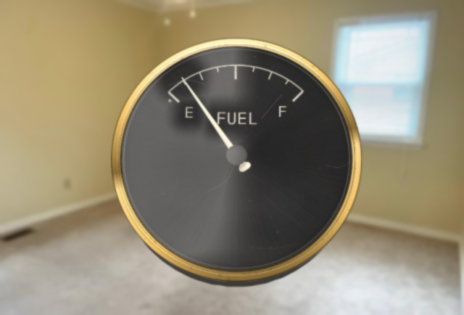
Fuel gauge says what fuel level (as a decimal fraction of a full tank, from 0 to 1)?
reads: 0.125
